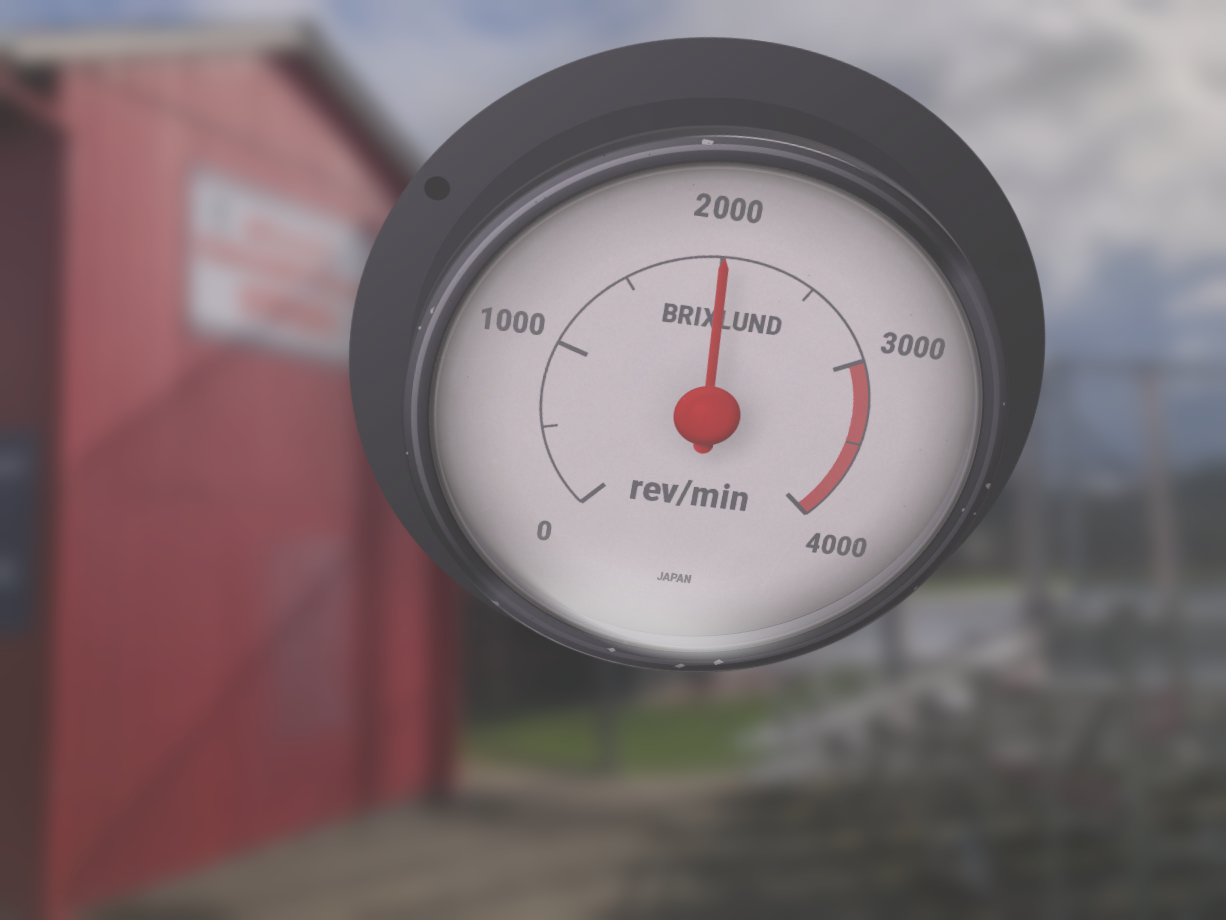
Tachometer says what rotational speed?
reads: 2000 rpm
